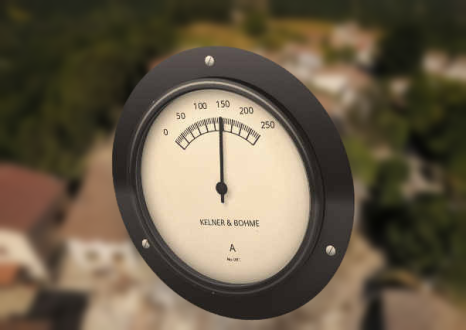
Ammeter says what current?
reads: 150 A
